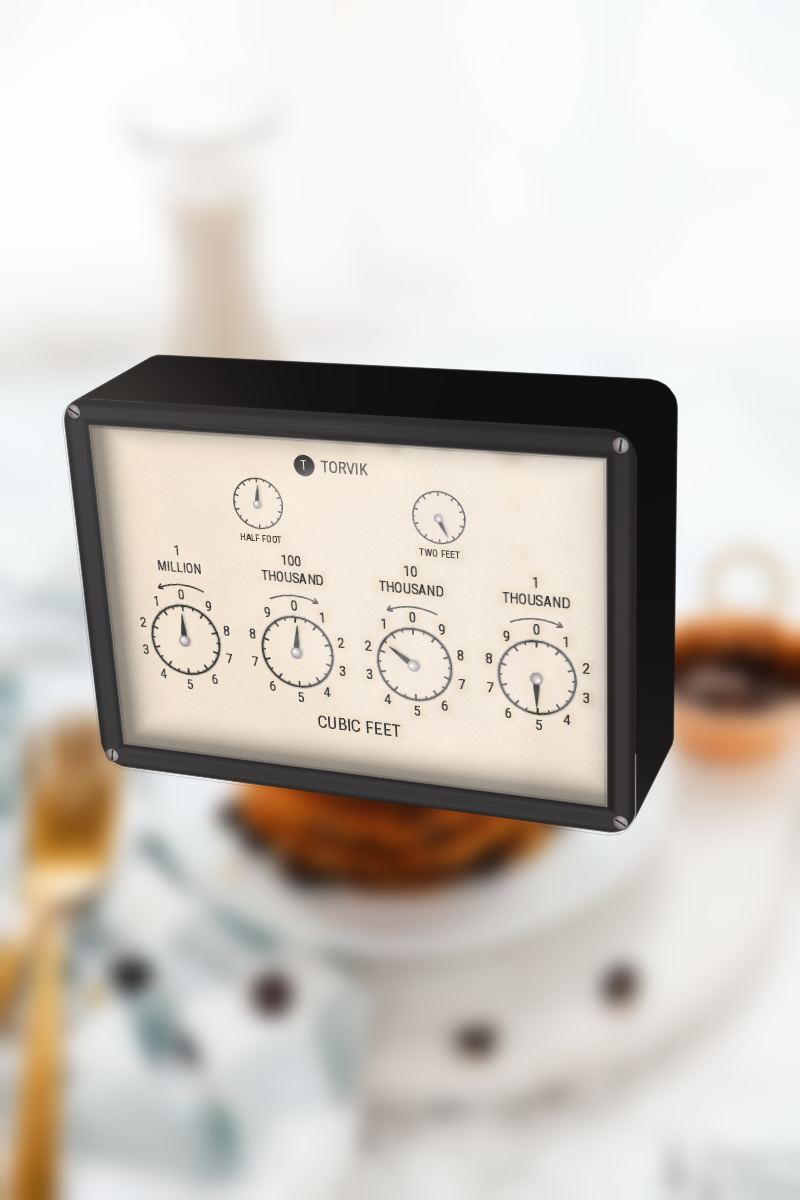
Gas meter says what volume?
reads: 1500 ft³
